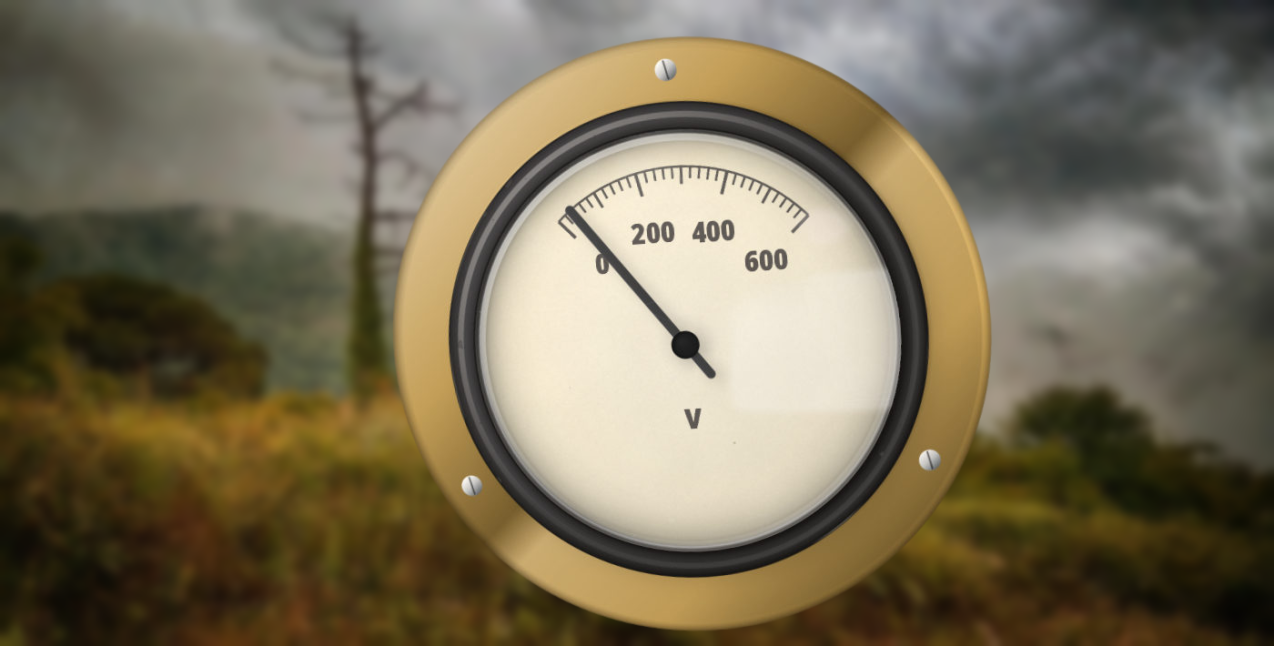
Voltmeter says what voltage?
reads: 40 V
